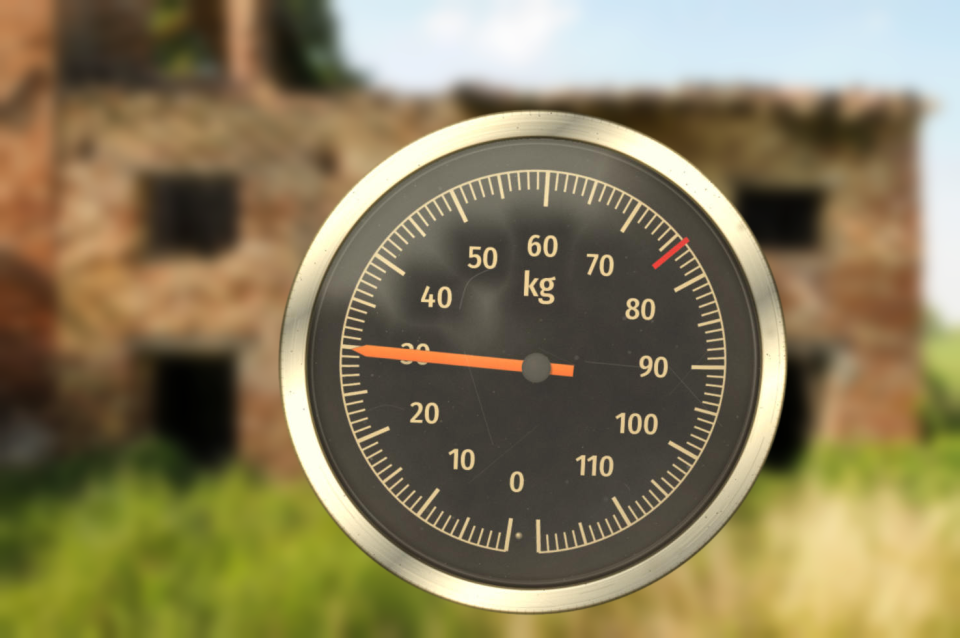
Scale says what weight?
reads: 30 kg
